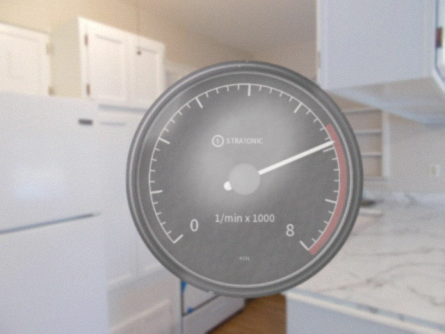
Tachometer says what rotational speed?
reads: 5900 rpm
